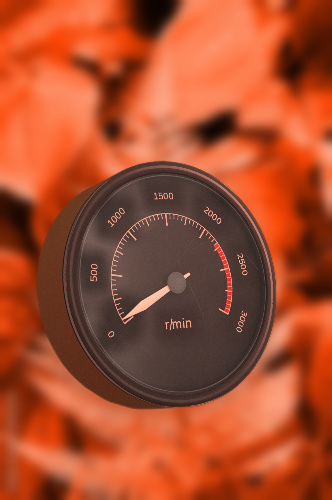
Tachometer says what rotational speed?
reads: 50 rpm
